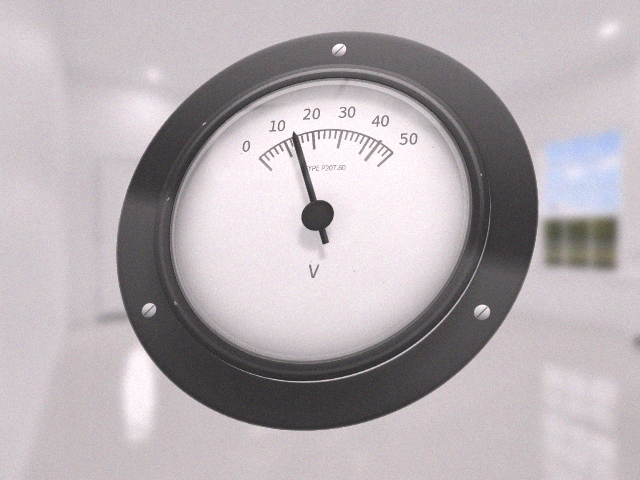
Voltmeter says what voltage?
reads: 14 V
